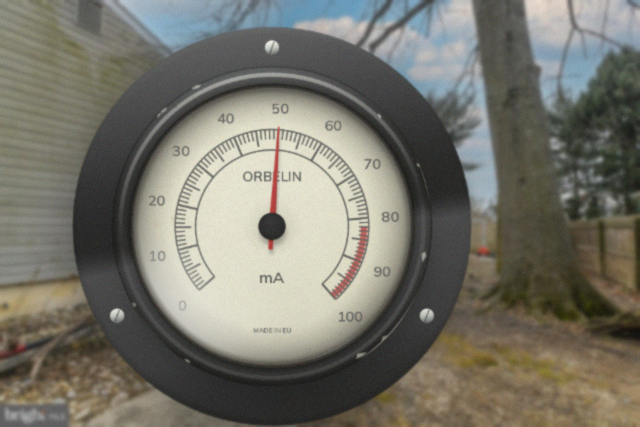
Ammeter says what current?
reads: 50 mA
